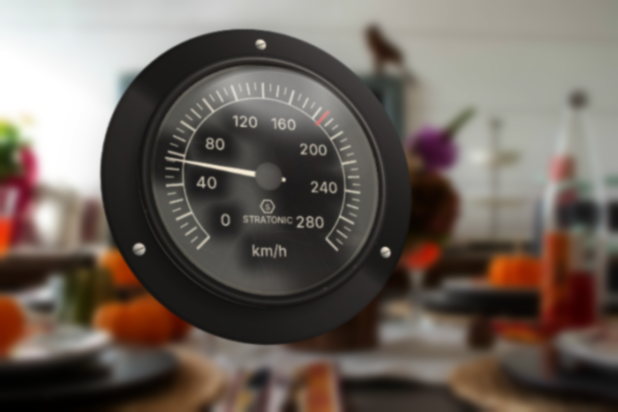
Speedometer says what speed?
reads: 55 km/h
